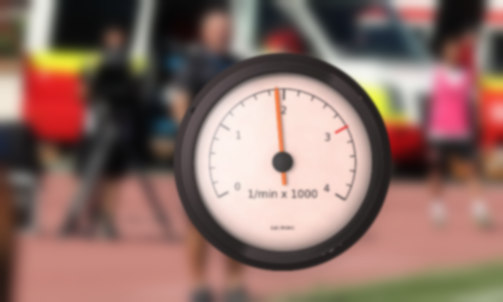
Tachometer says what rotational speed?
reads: 1900 rpm
